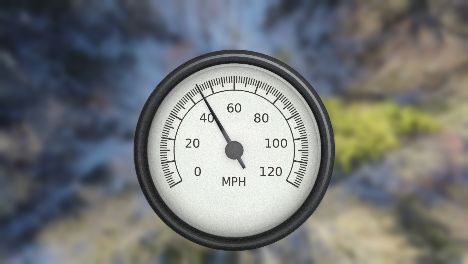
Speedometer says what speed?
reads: 45 mph
